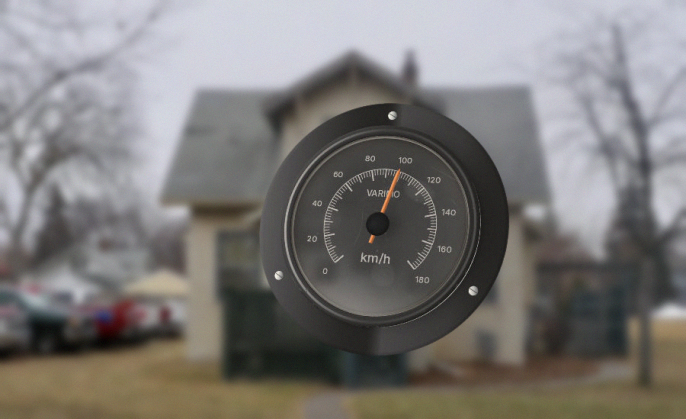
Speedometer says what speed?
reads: 100 km/h
